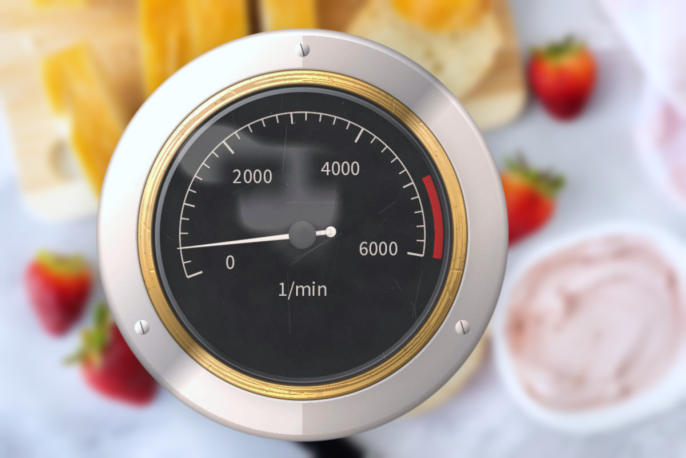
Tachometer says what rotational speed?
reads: 400 rpm
